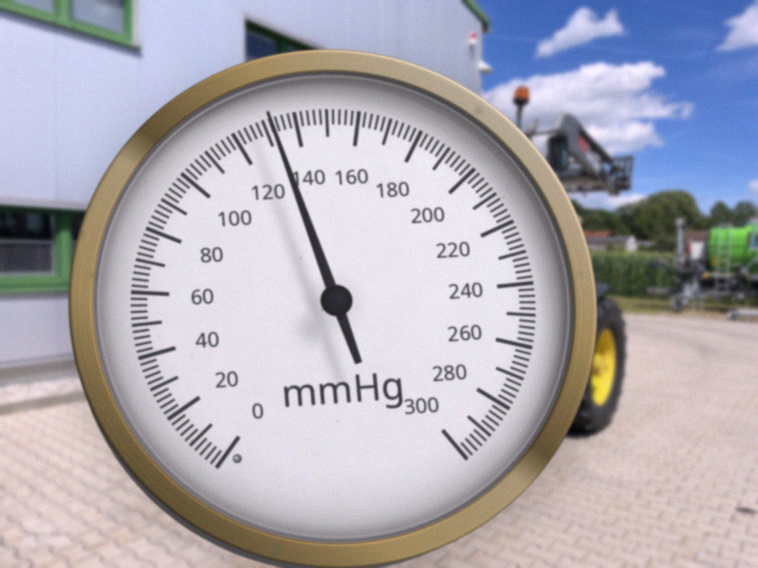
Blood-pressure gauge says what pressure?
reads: 132 mmHg
